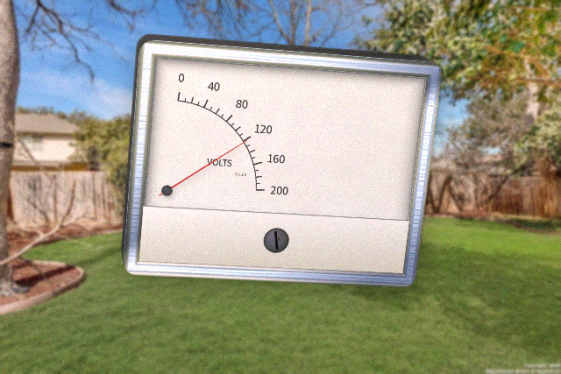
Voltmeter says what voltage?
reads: 120 V
